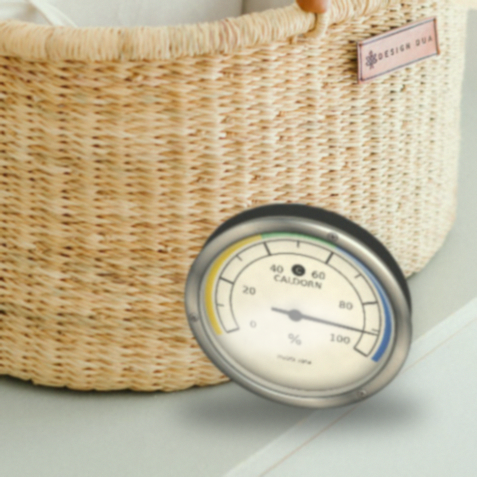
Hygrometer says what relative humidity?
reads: 90 %
